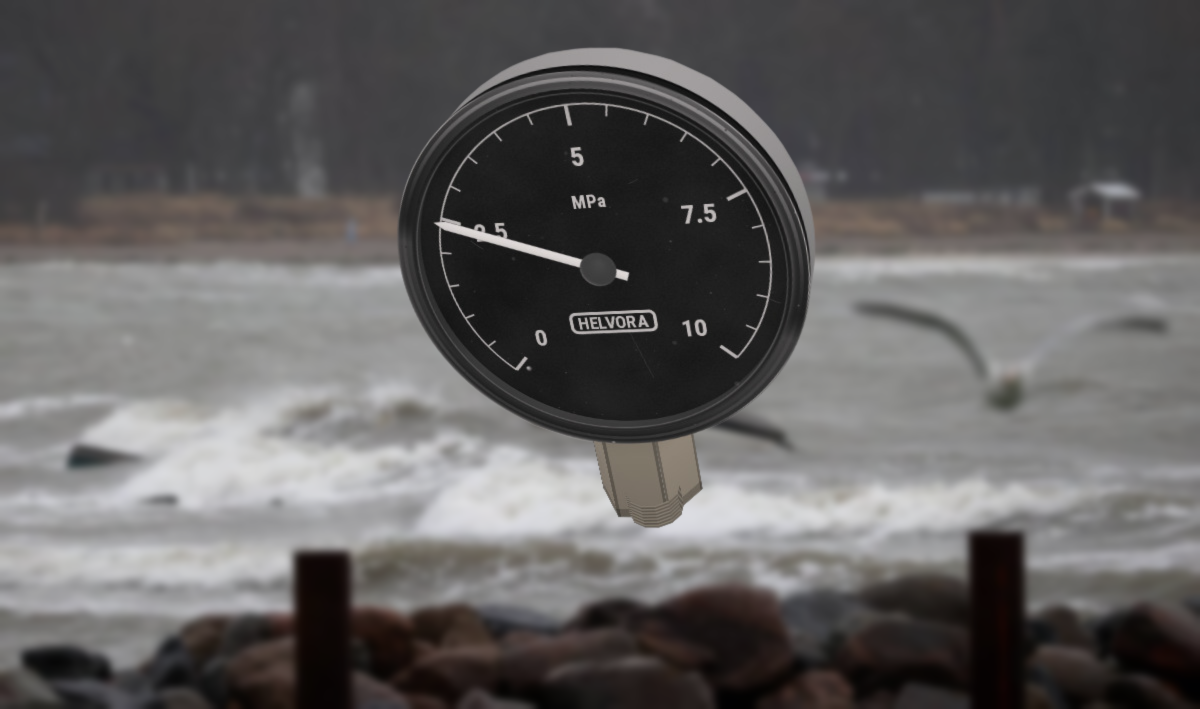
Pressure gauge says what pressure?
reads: 2.5 MPa
